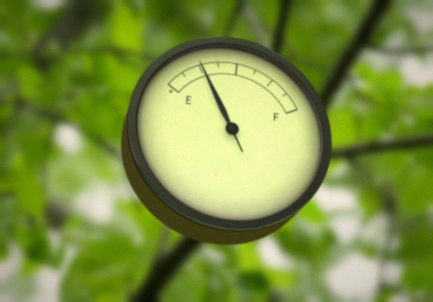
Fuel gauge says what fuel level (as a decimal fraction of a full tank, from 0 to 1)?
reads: 0.25
